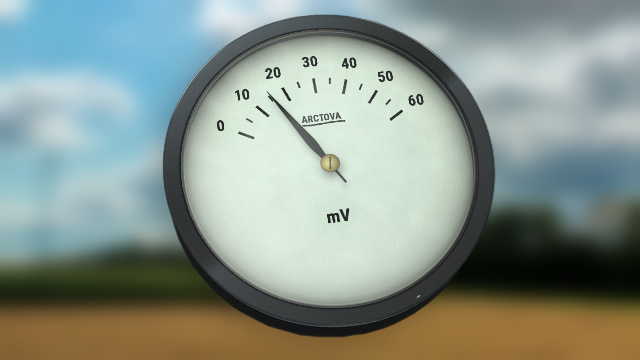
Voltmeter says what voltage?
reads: 15 mV
